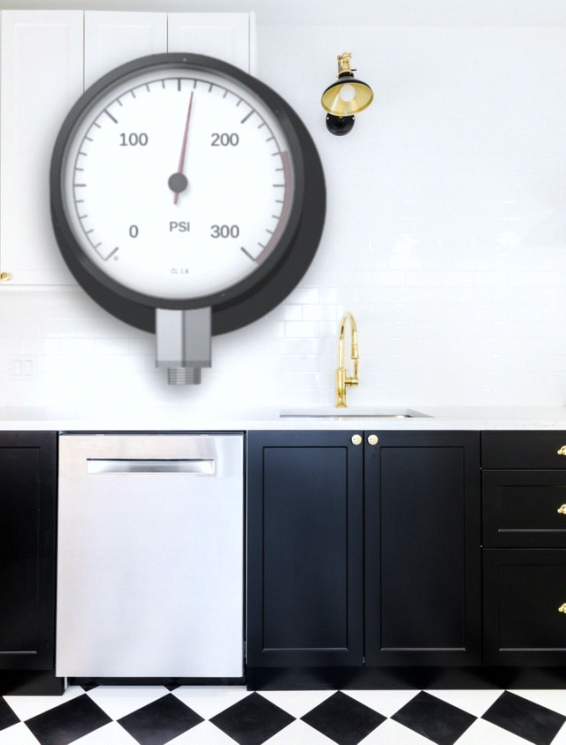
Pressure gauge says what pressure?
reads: 160 psi
